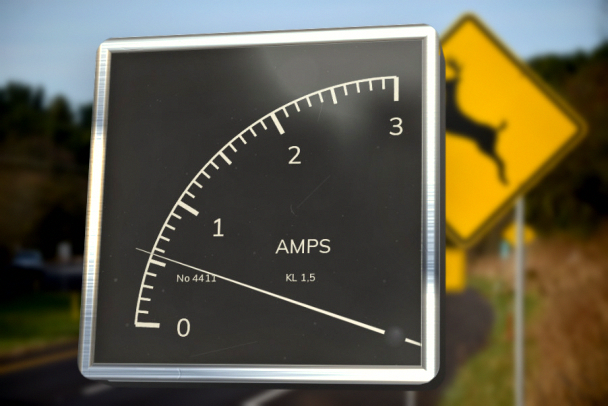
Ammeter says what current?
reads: 0.55 A
